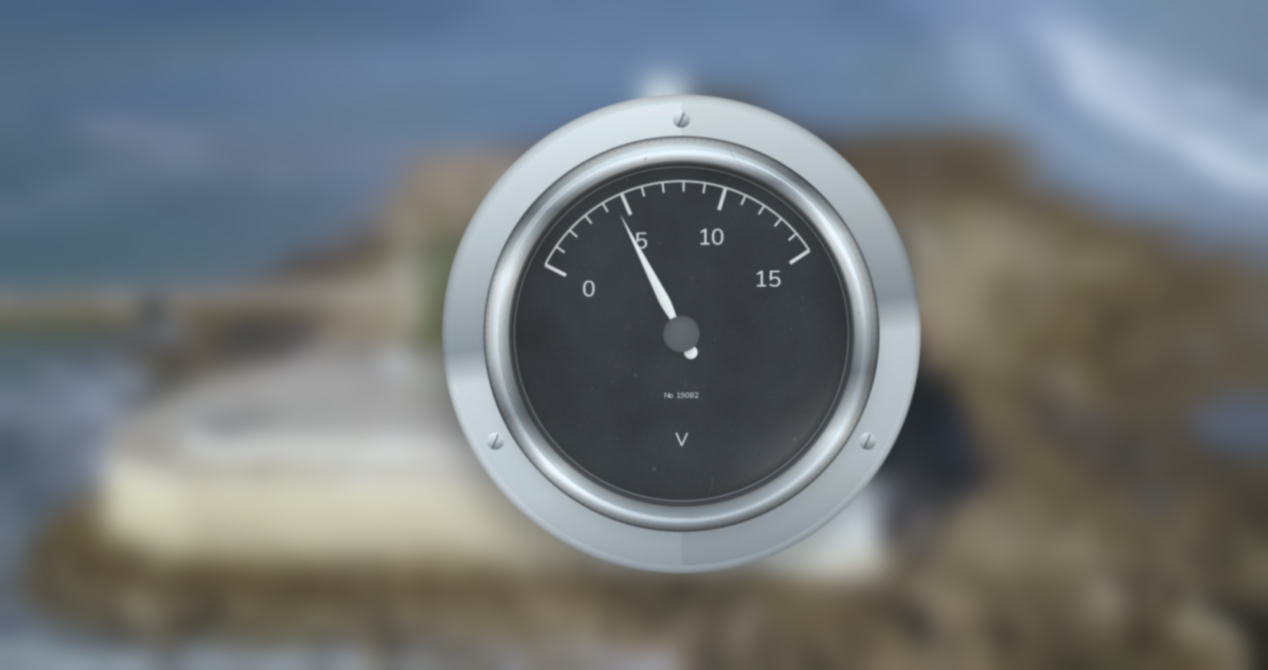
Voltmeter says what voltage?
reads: 4.5 V
